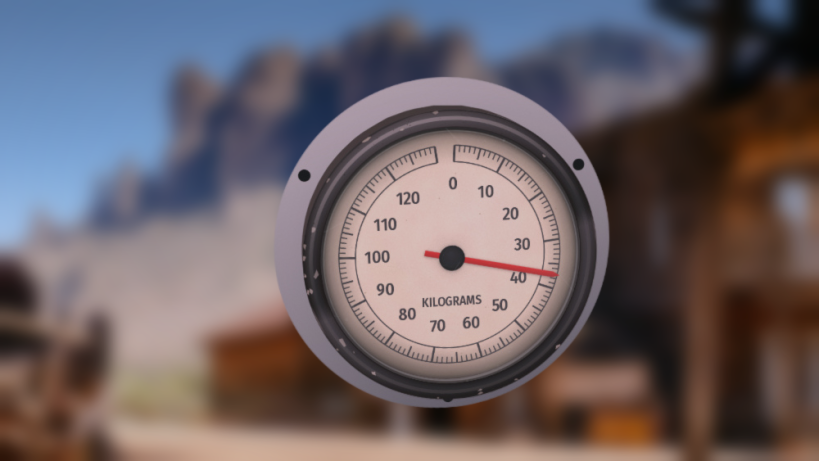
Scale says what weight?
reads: 37 kg
